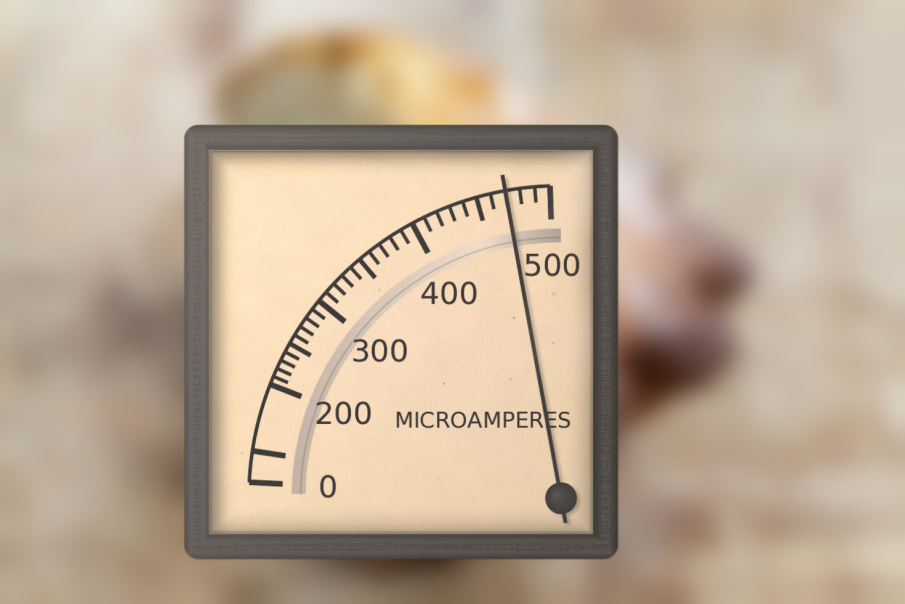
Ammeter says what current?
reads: 470 µA
